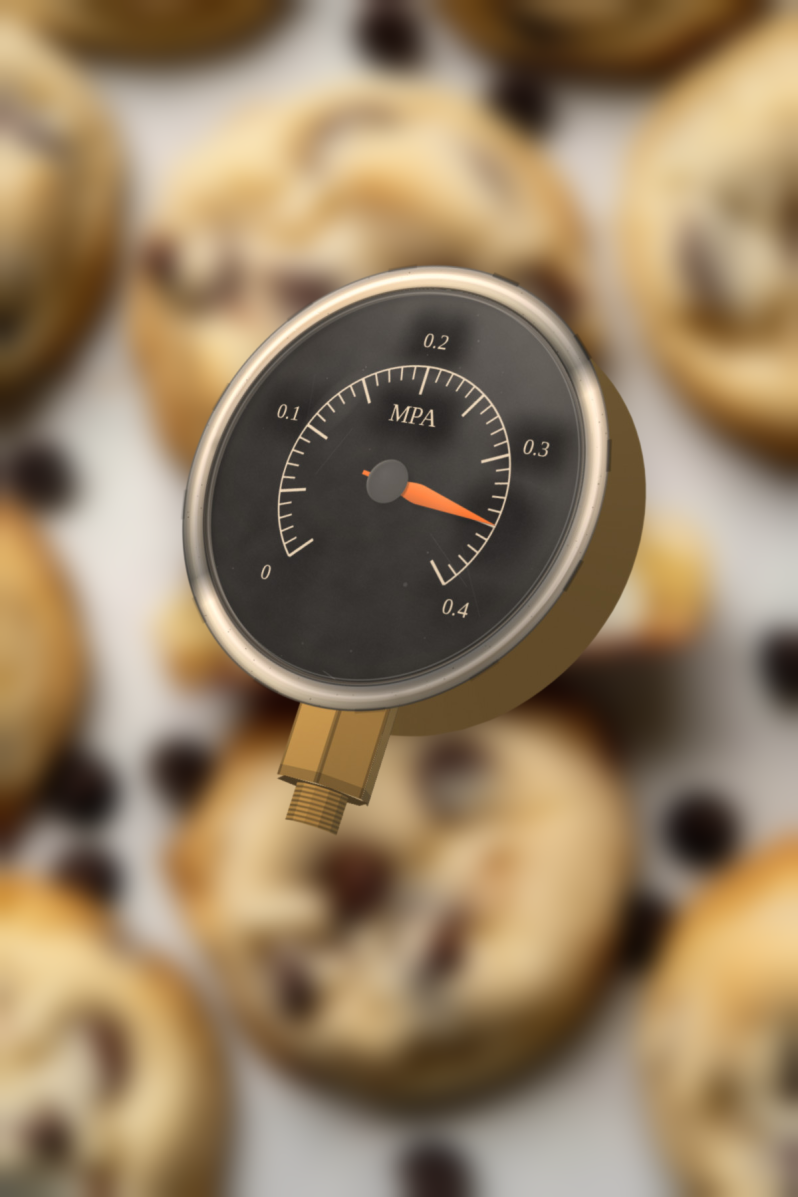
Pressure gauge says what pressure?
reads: 0.35 MPa
